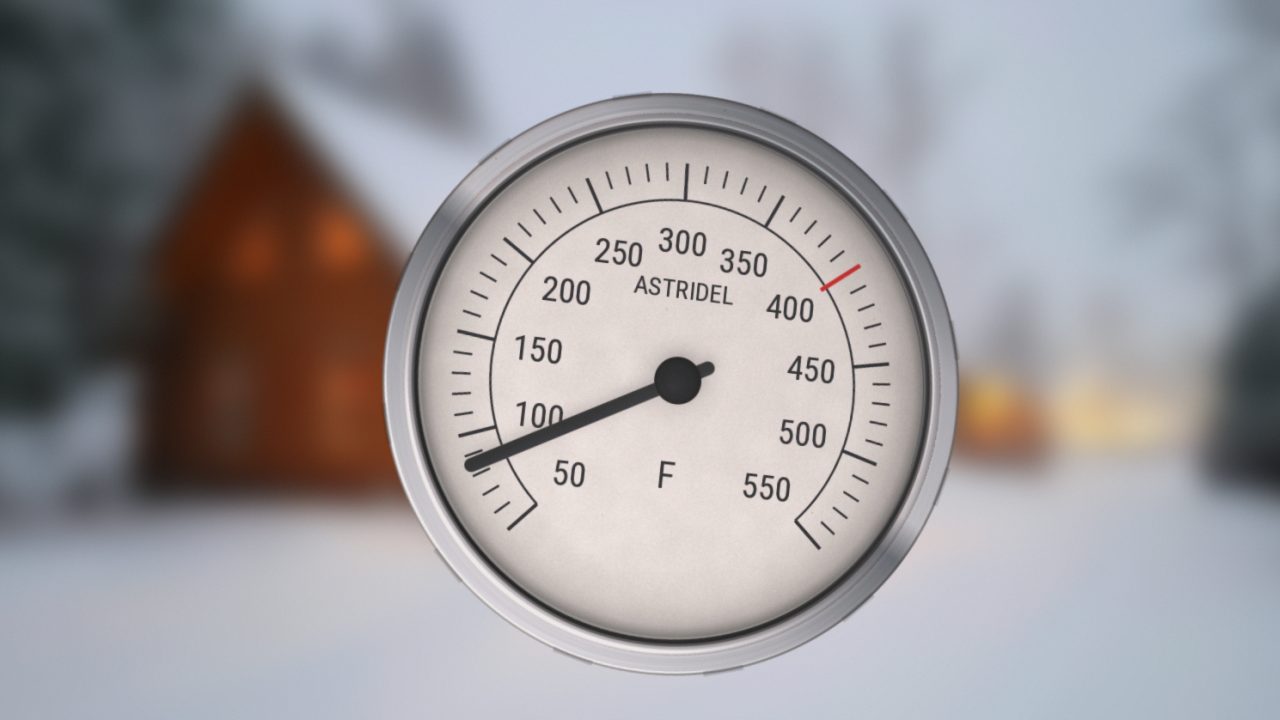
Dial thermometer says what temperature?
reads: 85 °F
